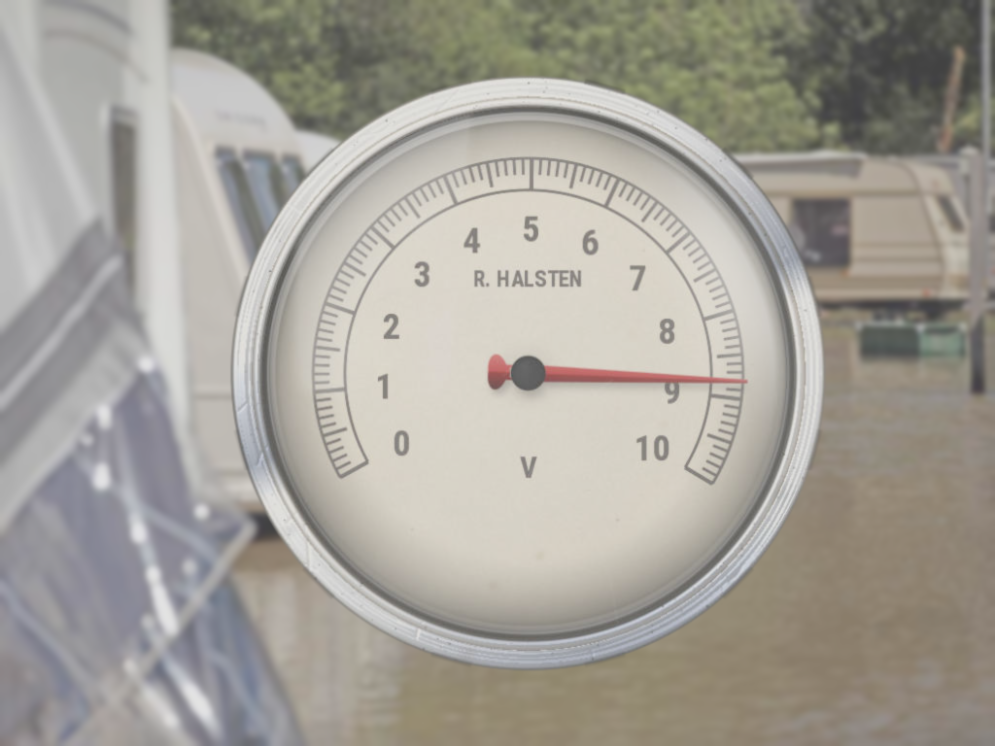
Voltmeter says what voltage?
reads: 8.8 V
